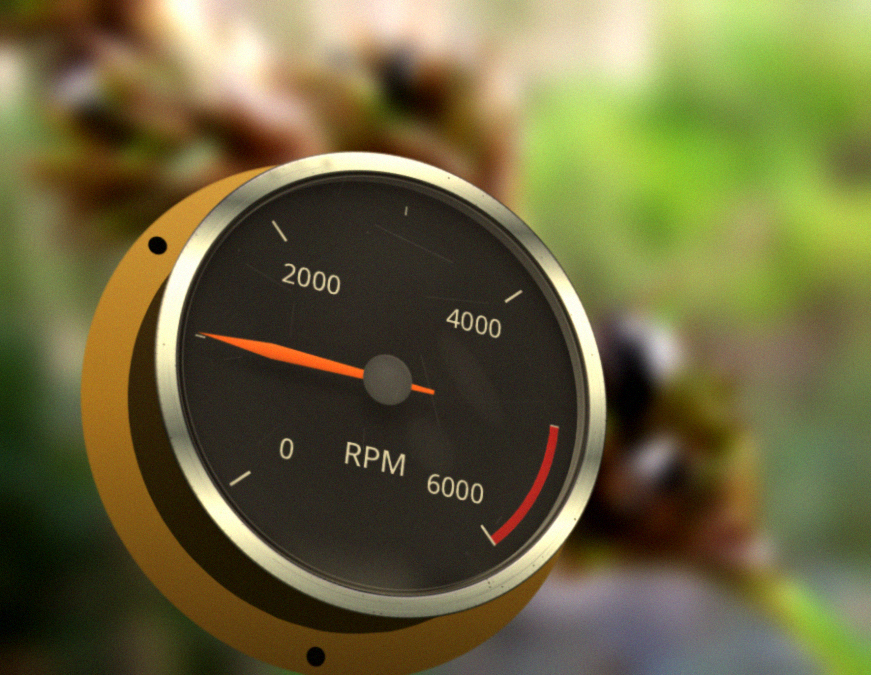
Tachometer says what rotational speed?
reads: 1000 rpm
